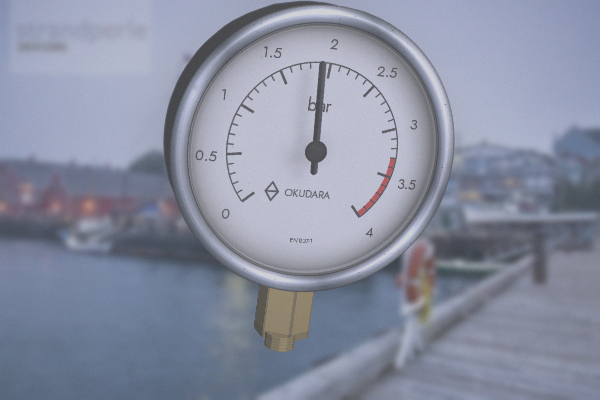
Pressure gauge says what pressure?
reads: 1.9 bar
